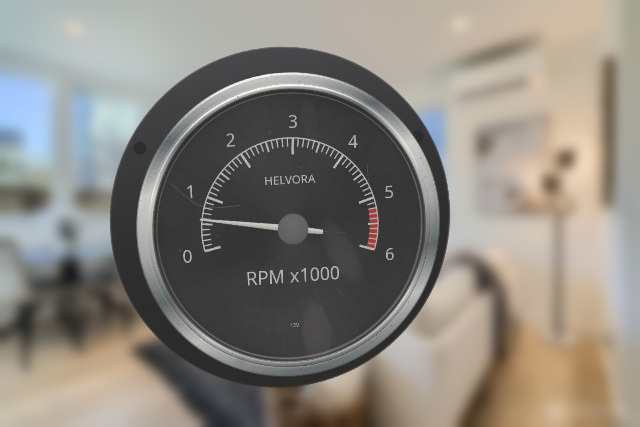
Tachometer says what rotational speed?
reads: 600 rpm
